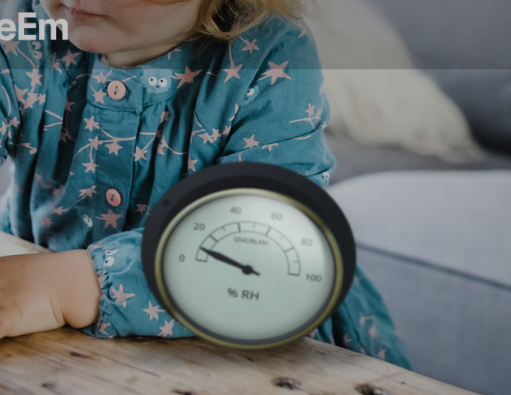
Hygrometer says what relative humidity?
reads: 10 %
